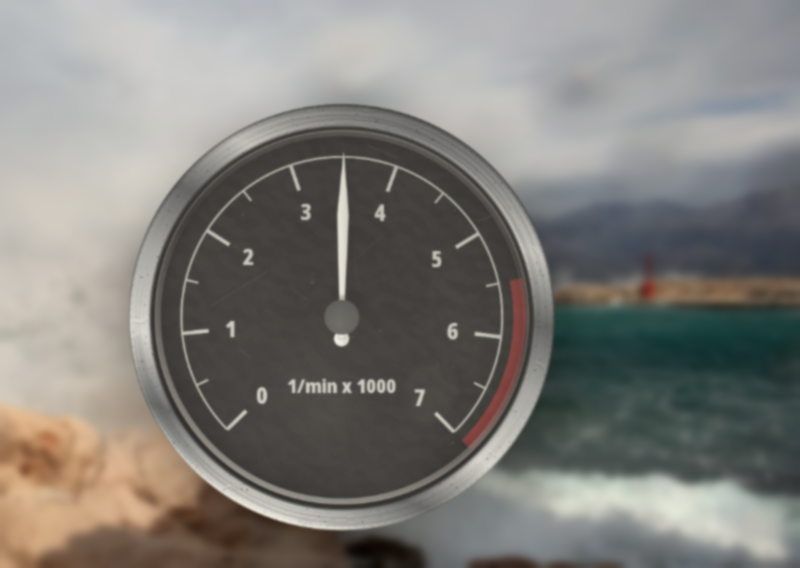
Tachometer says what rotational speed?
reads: 3500 rpm
